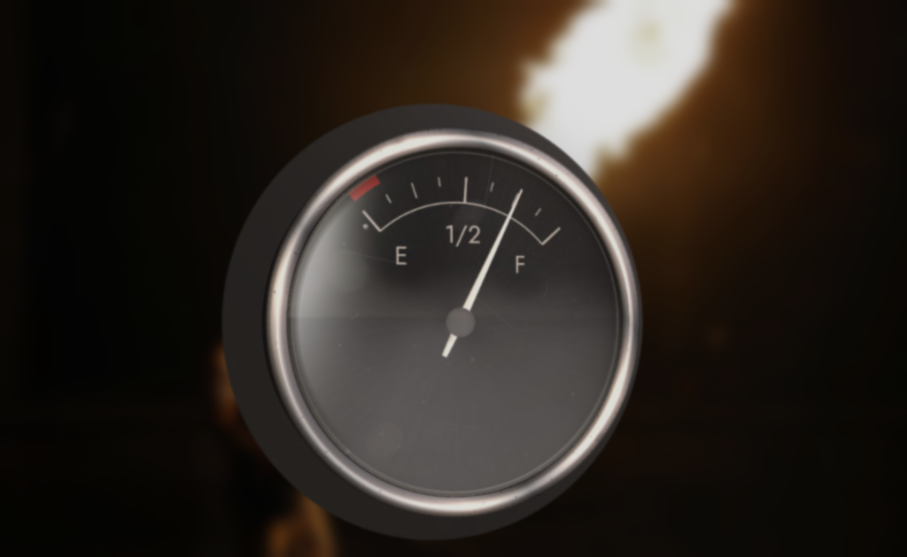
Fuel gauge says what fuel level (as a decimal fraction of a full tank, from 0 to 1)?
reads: 0.75
